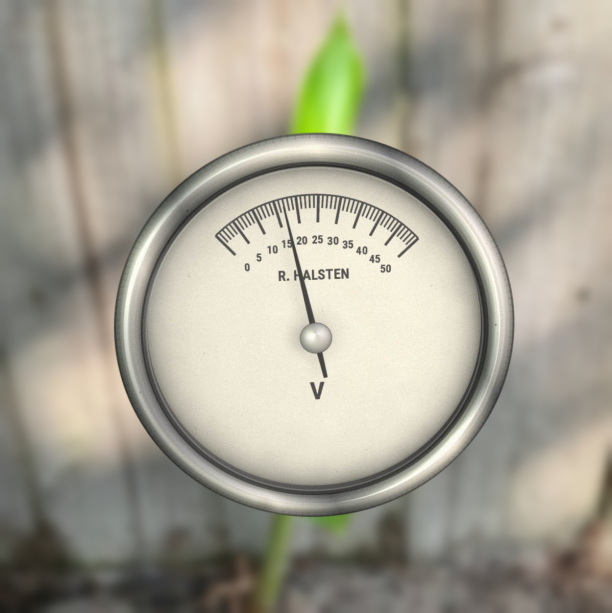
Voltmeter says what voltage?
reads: 17 V
